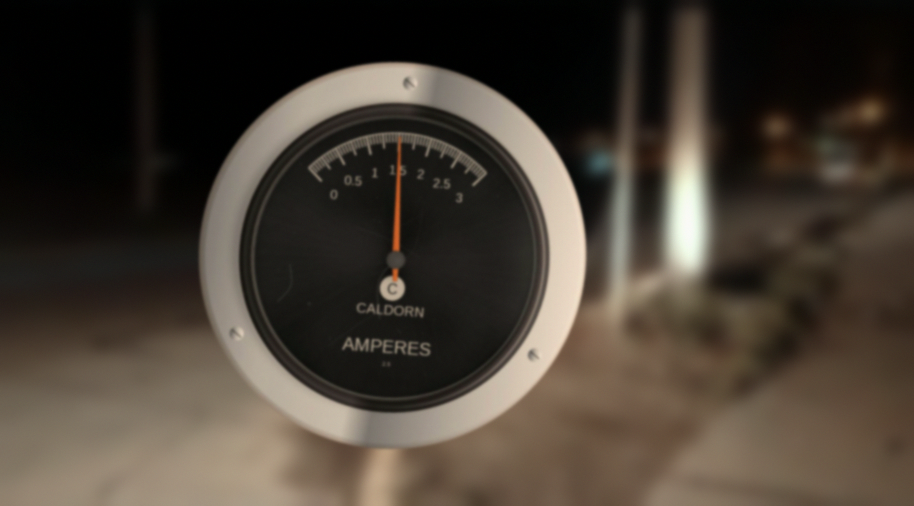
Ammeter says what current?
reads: 1.5 A
